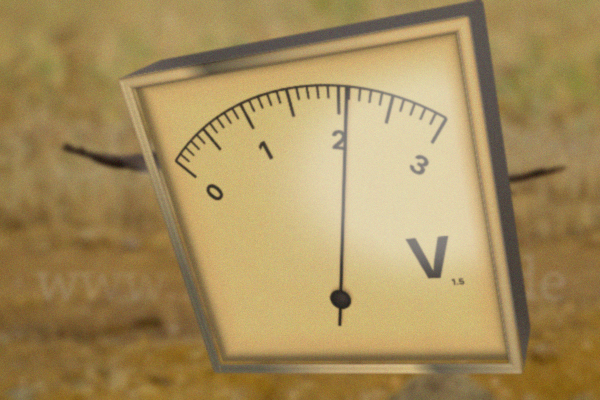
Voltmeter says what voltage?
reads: 2.1 V
